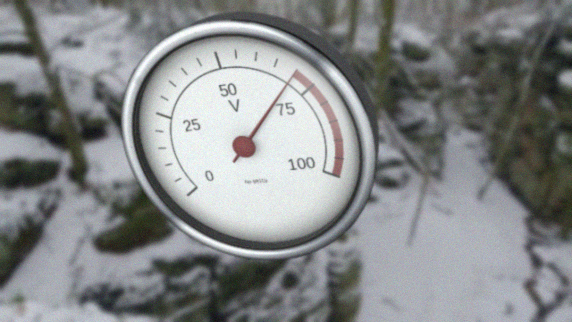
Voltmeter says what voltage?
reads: 70 V
